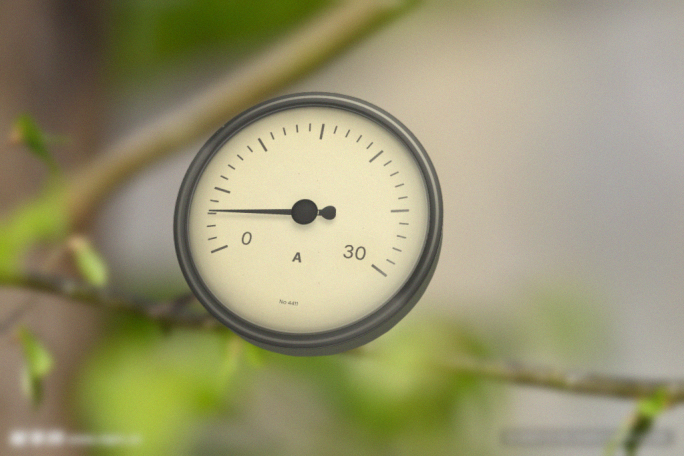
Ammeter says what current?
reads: 3 A
